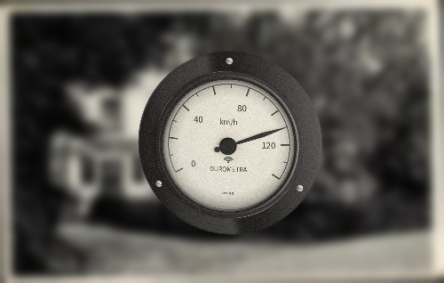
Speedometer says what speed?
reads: 110 km/h
